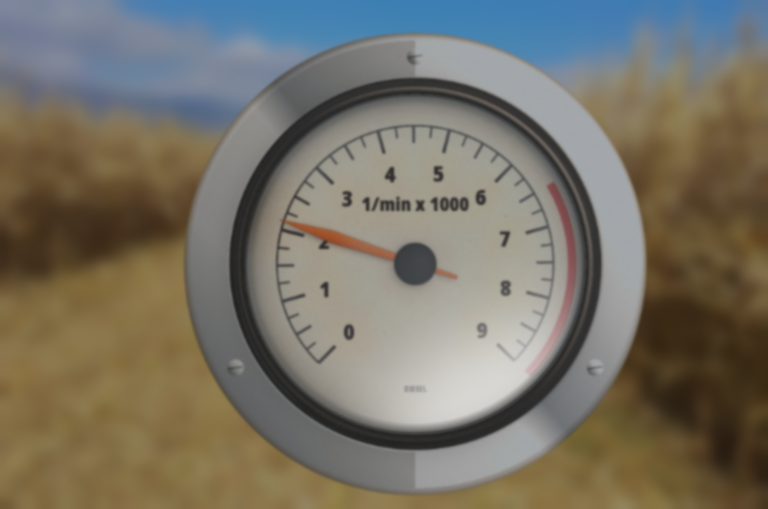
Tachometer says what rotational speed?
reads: 2125 rpm
